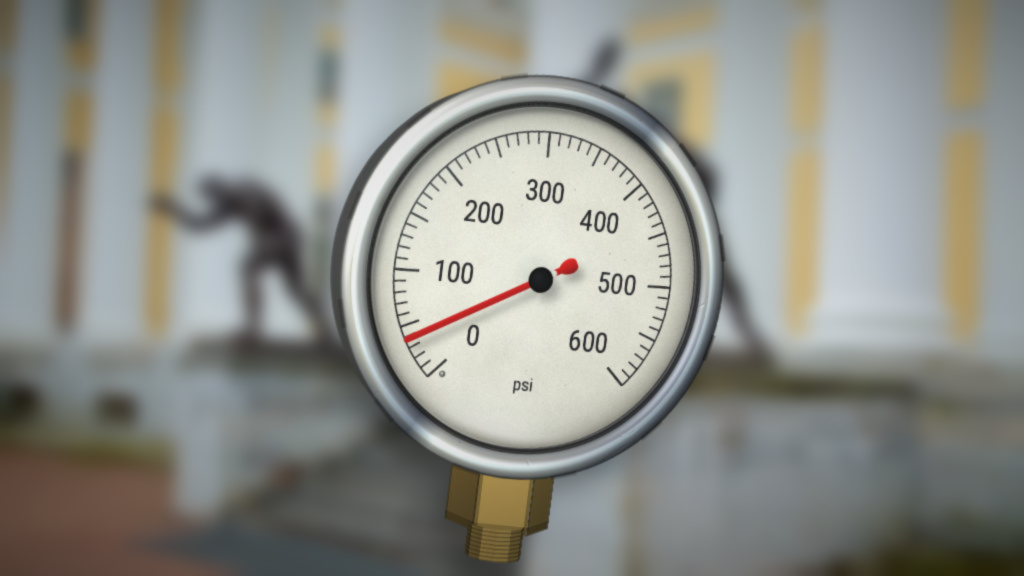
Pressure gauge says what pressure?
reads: 40 psi
